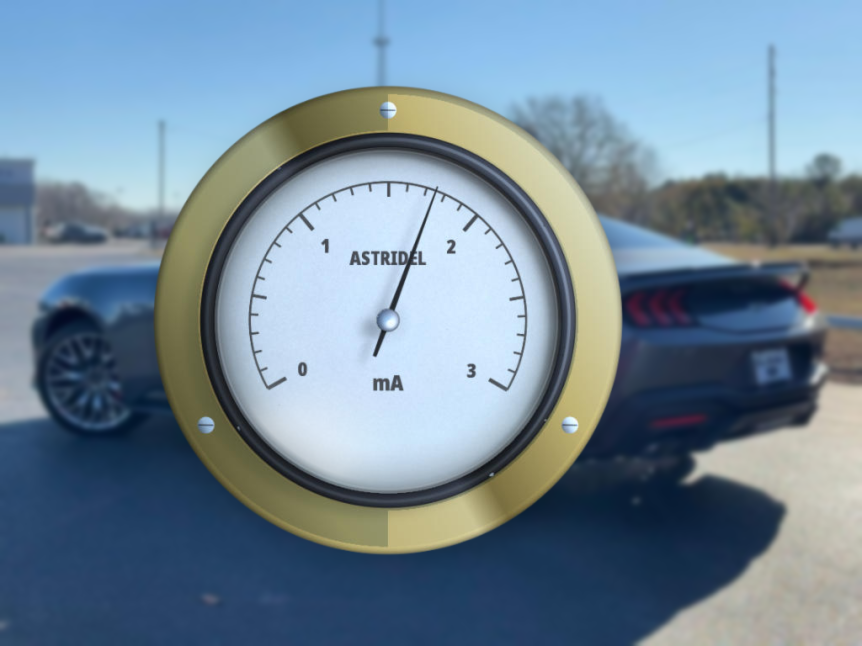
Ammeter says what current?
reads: 1.75 mA
